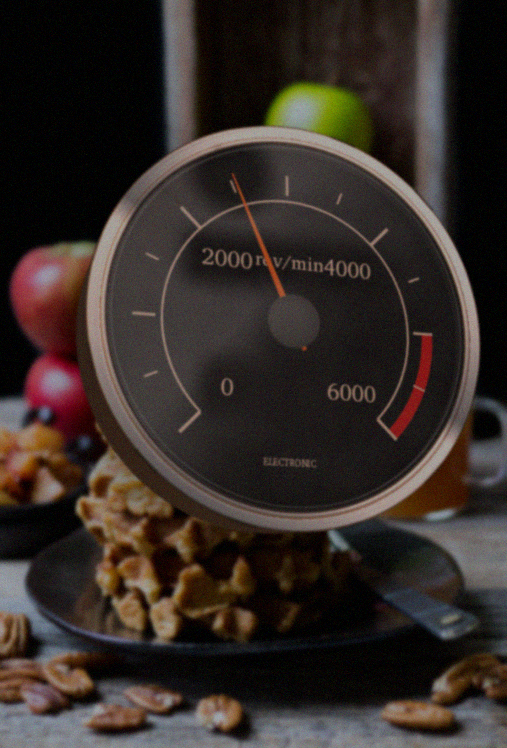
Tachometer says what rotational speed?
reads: 2500 rpm
